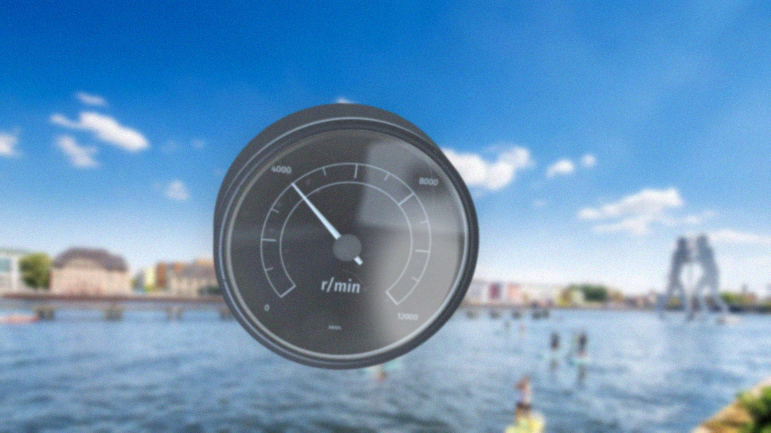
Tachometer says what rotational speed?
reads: 4000 rpm
